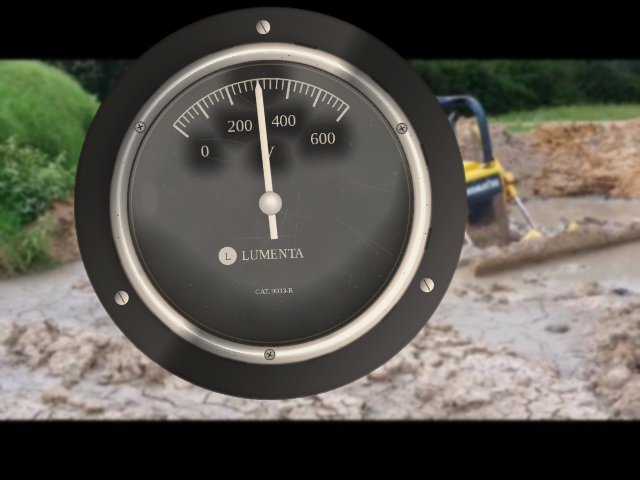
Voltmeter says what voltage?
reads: 300 V
